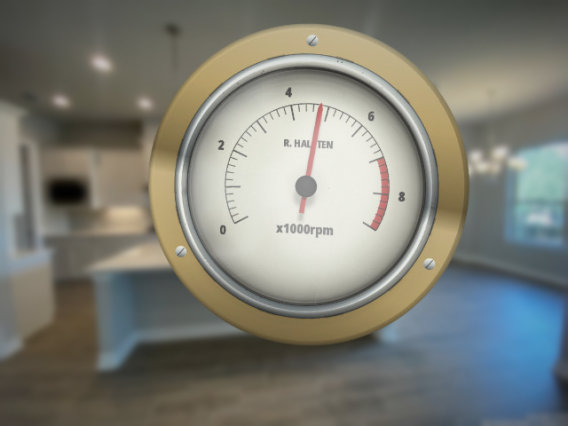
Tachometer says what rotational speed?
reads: 4800 rpm
